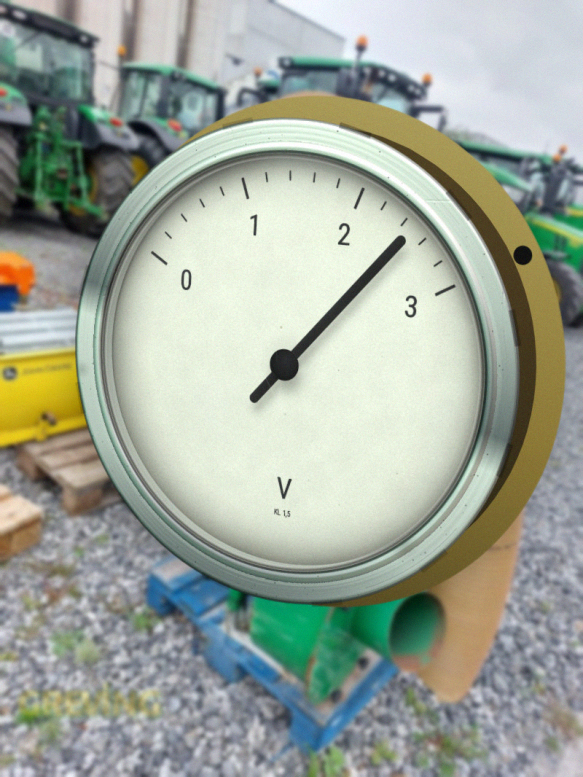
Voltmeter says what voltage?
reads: 2.5 V
